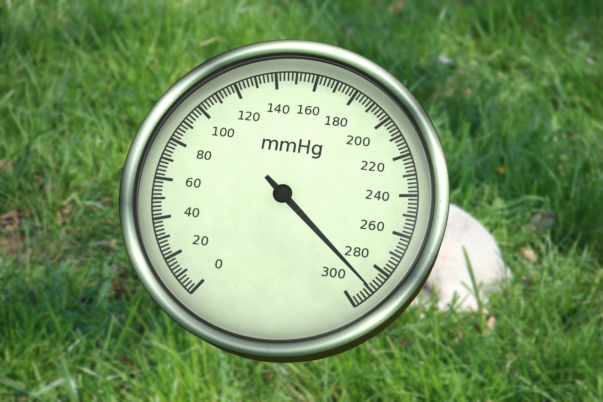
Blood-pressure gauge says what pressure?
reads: 290 mmHg
